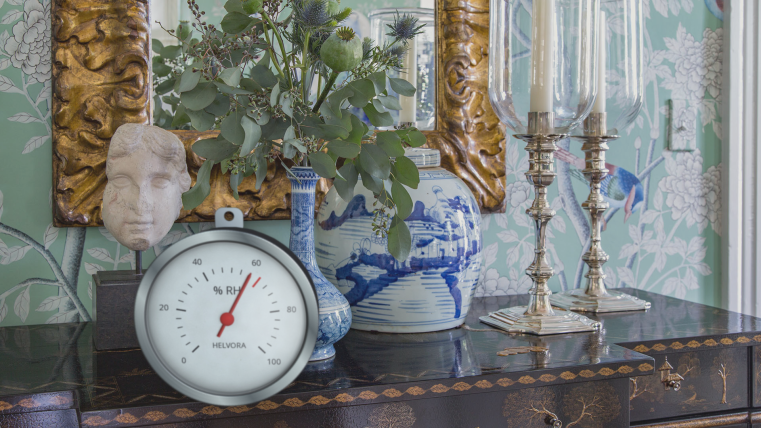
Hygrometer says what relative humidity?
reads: 60 %
